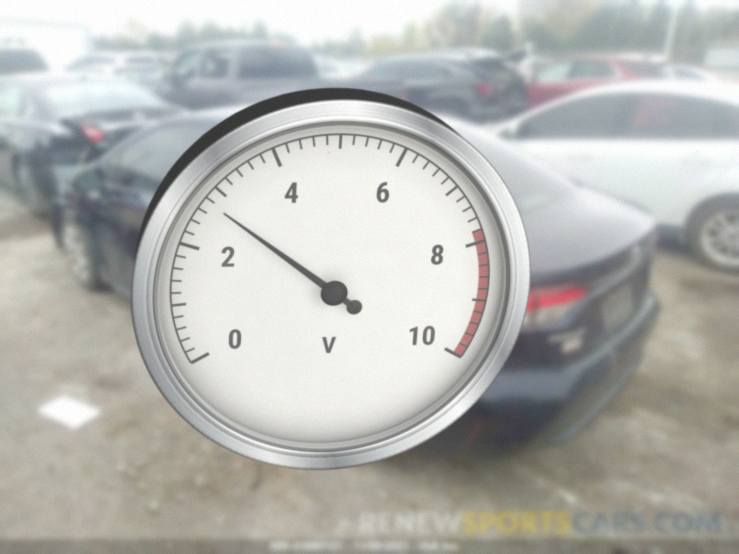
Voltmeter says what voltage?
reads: 2.8 V
